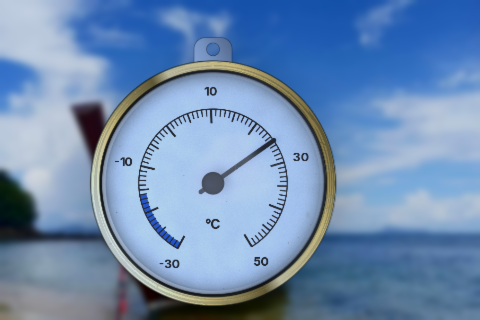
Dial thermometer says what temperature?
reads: 25 °C
